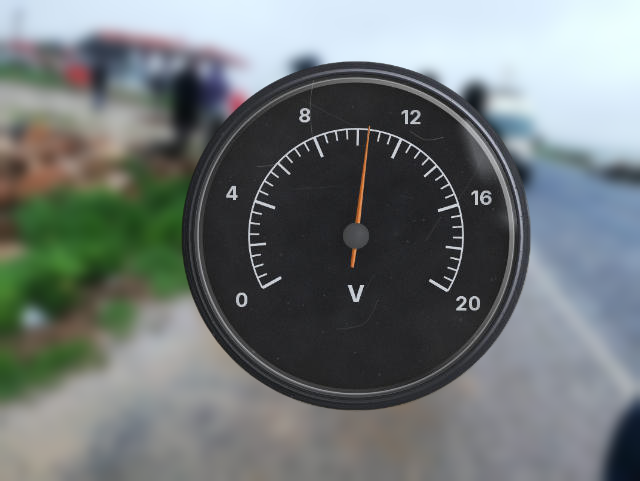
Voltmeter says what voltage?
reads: 10.5 V
